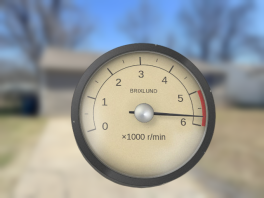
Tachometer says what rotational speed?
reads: 5750 rpm
